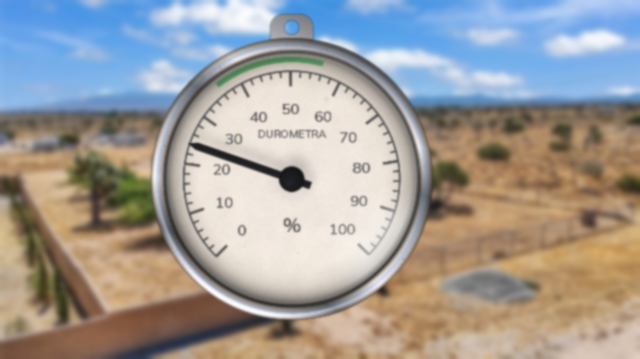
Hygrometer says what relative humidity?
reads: 24 %
